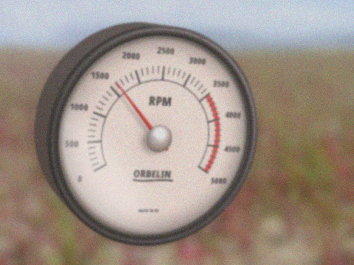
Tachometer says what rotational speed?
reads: 1600 rpm
